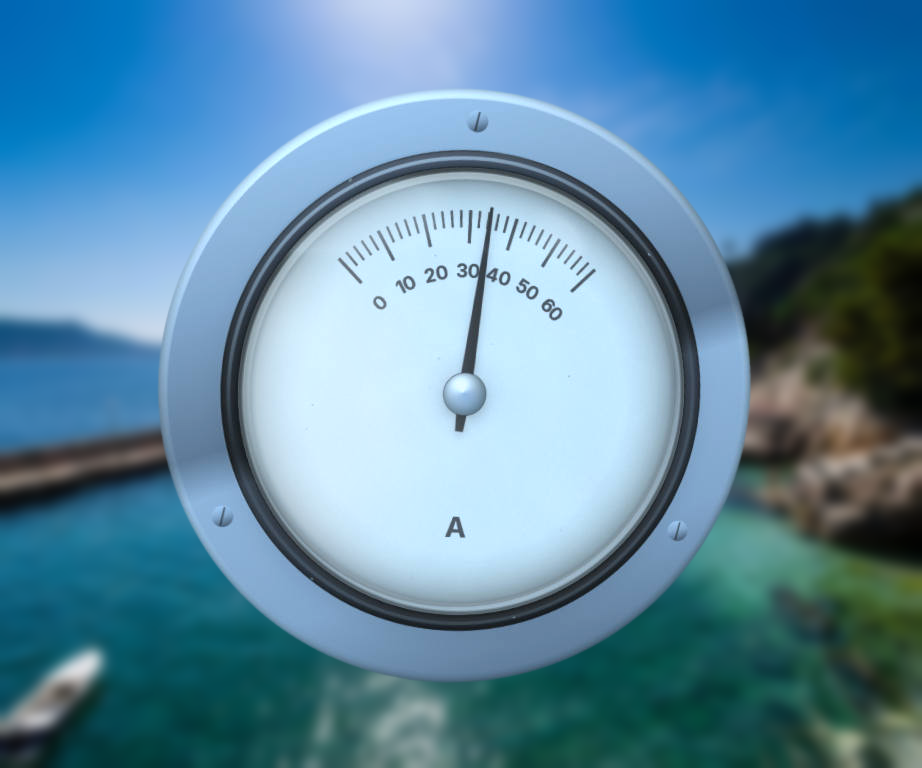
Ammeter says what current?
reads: 34 A
